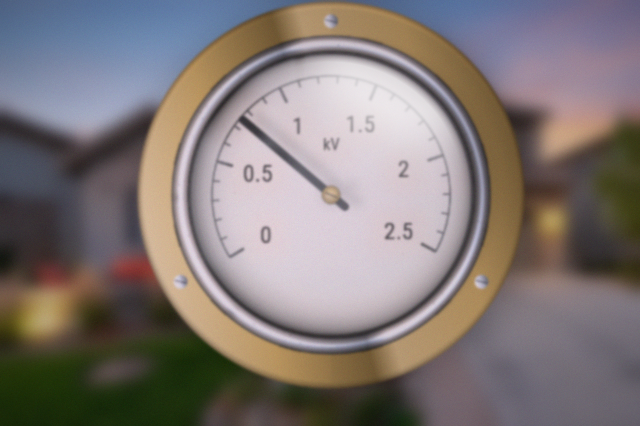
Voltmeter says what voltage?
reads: 0.75 kV
